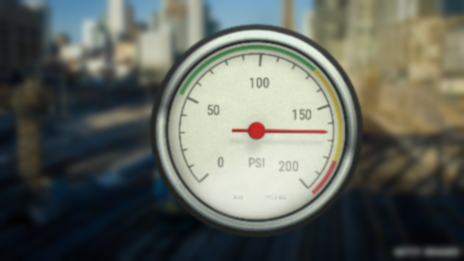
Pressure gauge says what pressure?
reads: 165 psi
